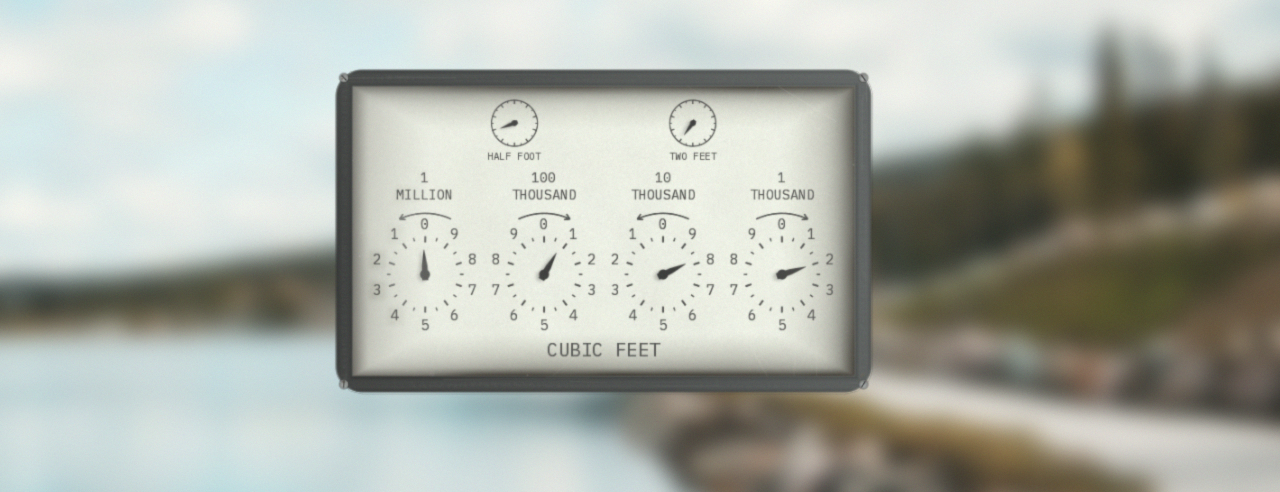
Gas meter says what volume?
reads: 8200 ft³
